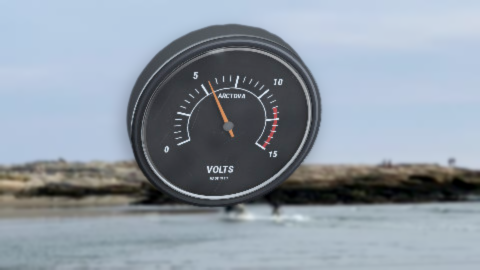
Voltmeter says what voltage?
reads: 5.5 V
